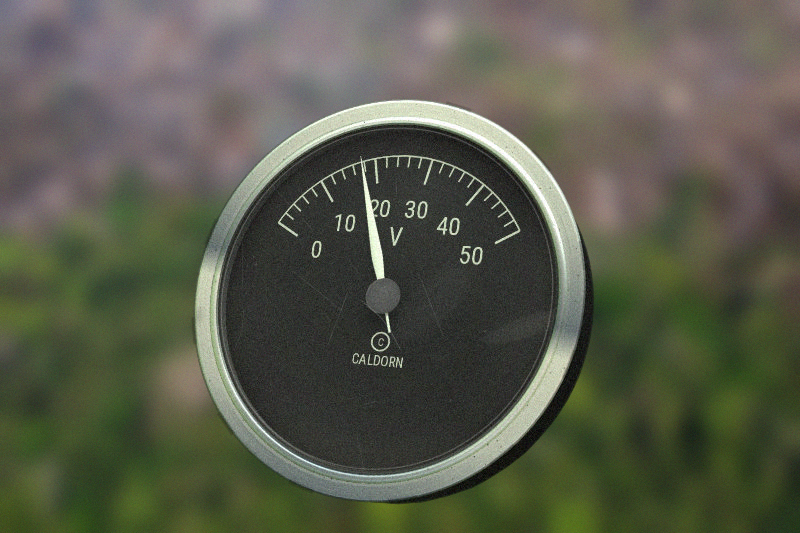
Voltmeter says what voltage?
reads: 18 V
